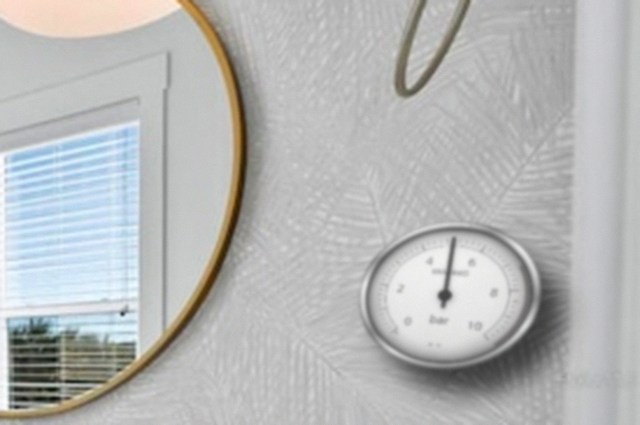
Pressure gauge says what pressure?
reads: 5 bar
